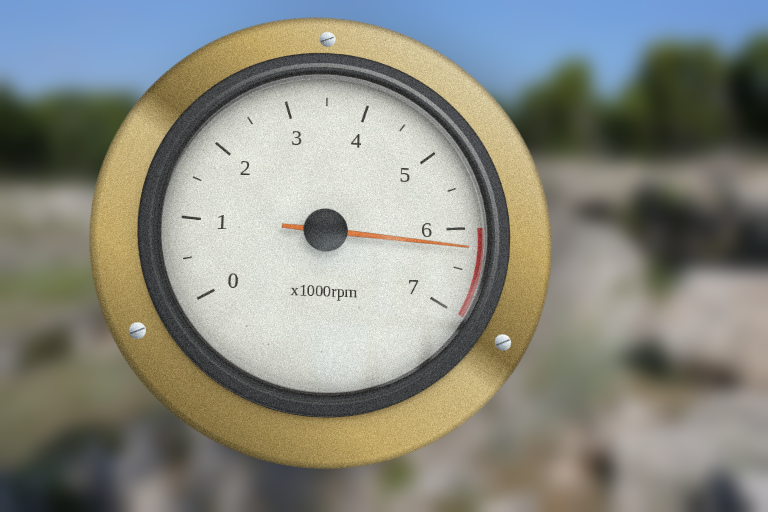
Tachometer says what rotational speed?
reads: 6250 rpm
